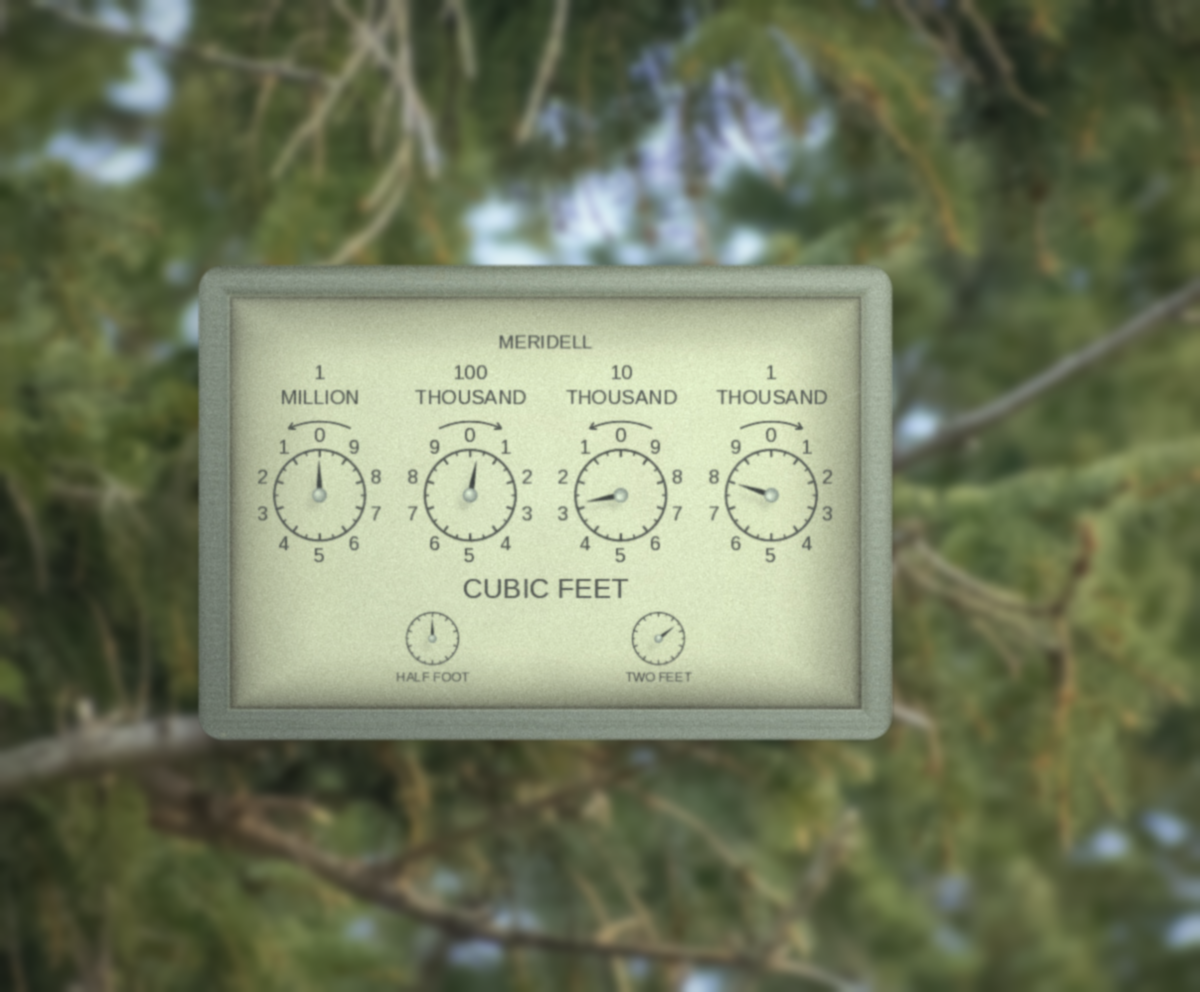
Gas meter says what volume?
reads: 2800 ft³
